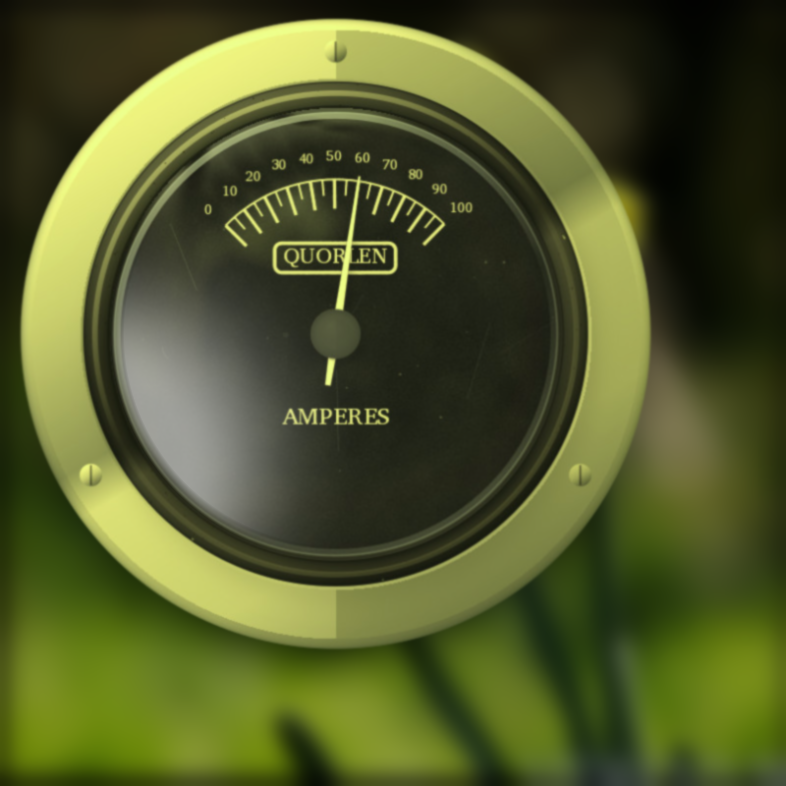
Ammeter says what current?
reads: 60 A
